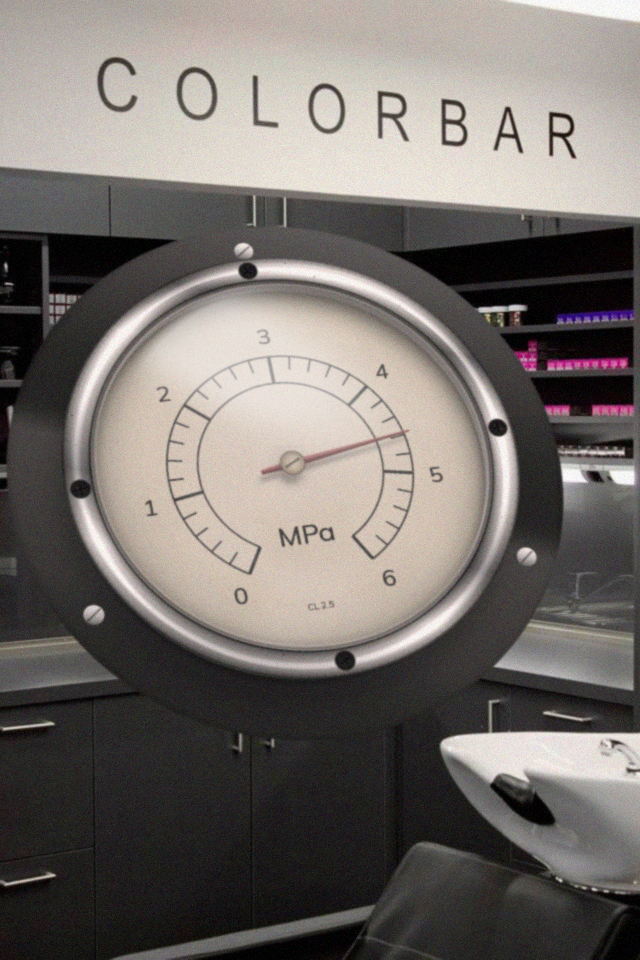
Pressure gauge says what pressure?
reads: 4.6 MPa
